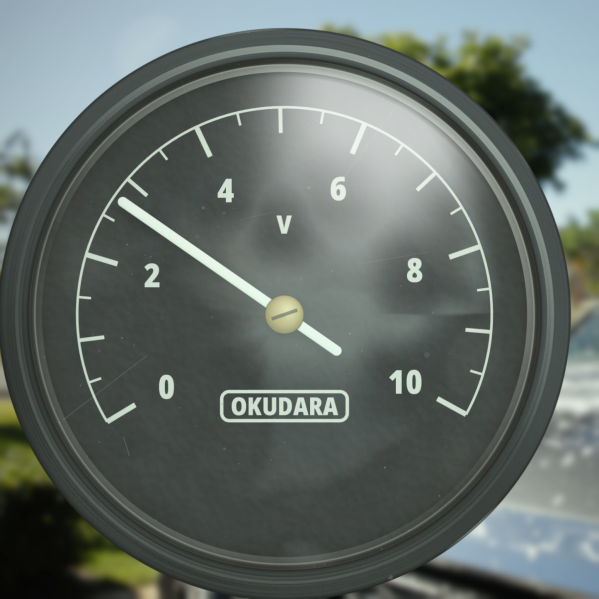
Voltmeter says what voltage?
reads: 2.75 V
